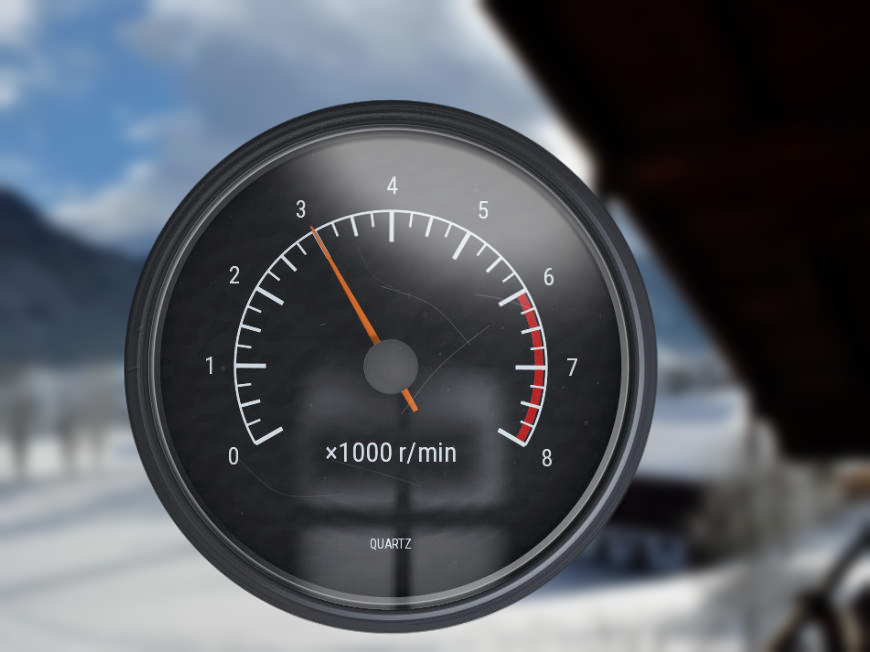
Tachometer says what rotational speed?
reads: 3000 rpm
